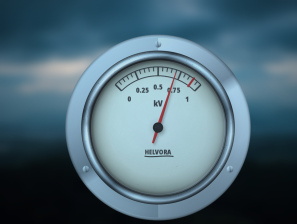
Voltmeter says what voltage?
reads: 0.7 kV
